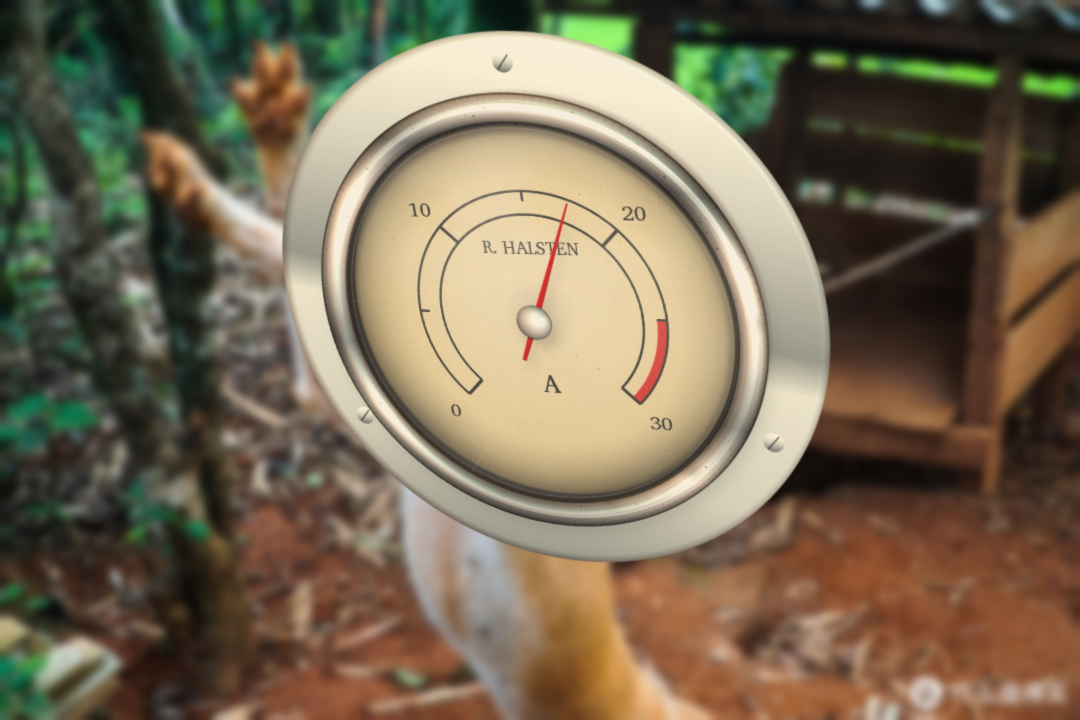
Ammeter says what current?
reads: 17.5 A
